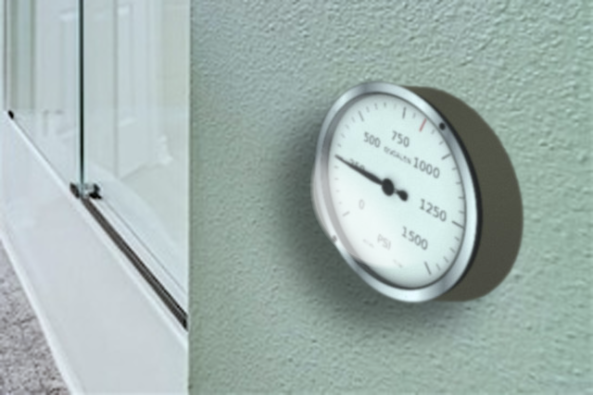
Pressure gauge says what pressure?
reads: 250 psi
